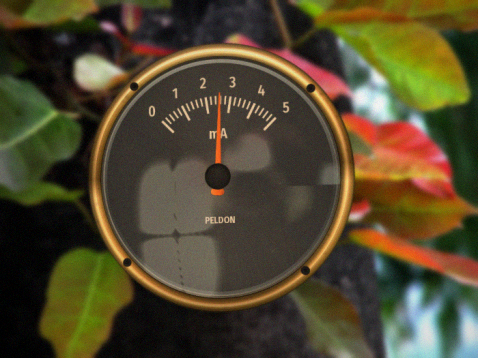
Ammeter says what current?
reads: 2.6 mA
